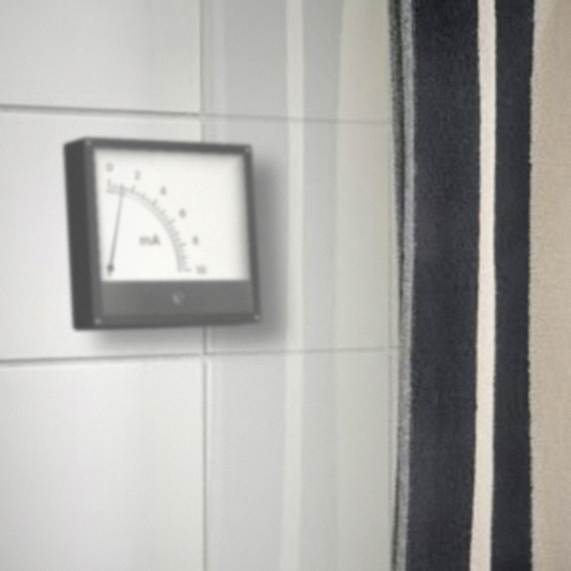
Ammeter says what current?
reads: 1 mA
